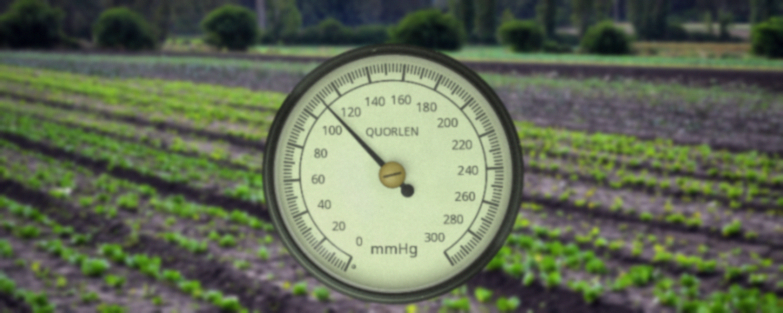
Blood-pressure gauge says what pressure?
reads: 110 mmHg
